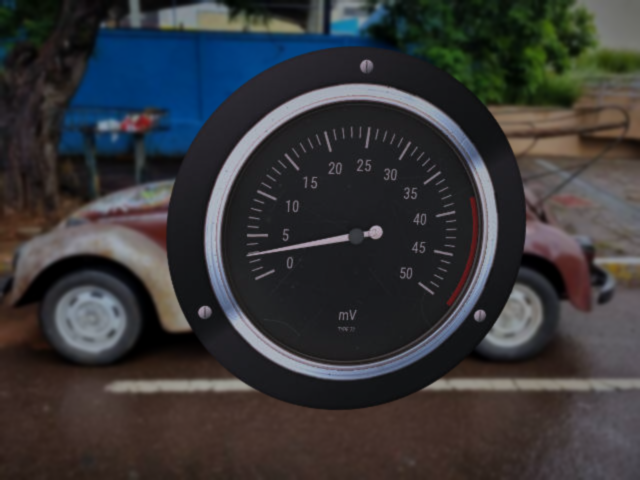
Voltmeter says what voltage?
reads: 3 mV
